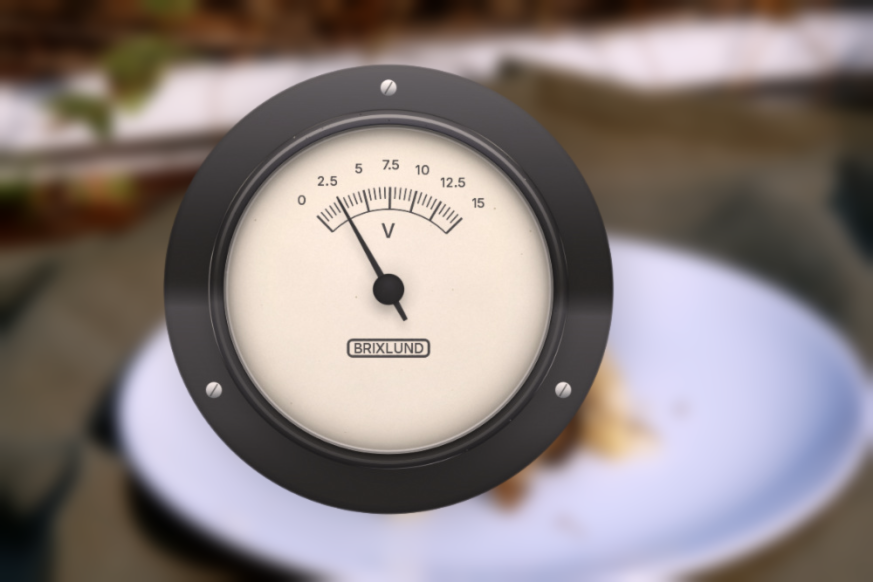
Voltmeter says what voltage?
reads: 2.5 V
